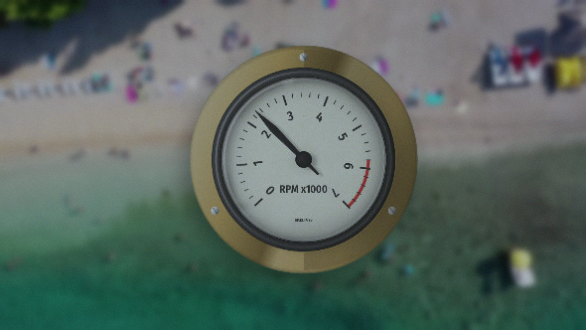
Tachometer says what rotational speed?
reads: 2300 rpm
